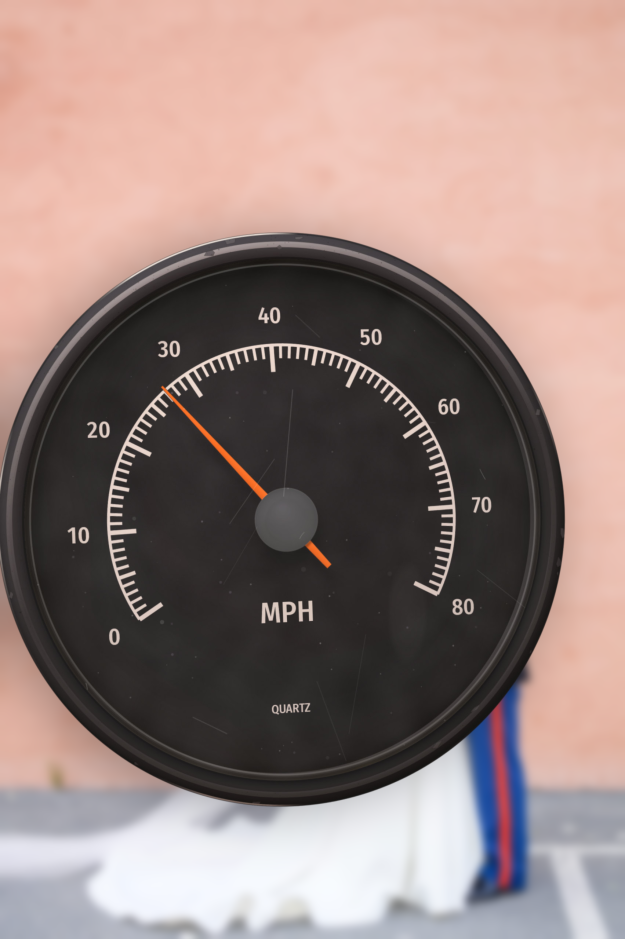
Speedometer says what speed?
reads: 27 mph
